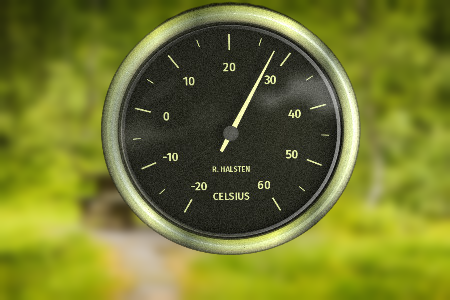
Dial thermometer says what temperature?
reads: 27.5 °C
